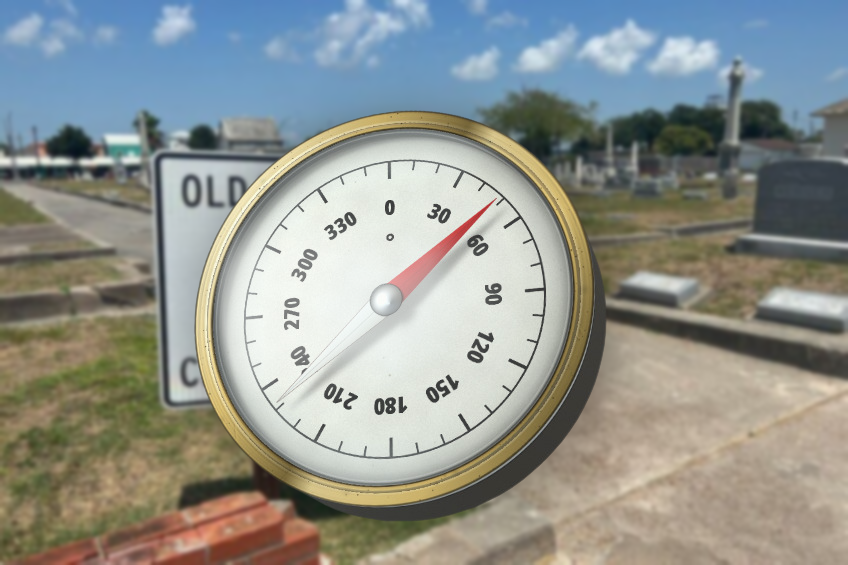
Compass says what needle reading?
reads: 50 °
